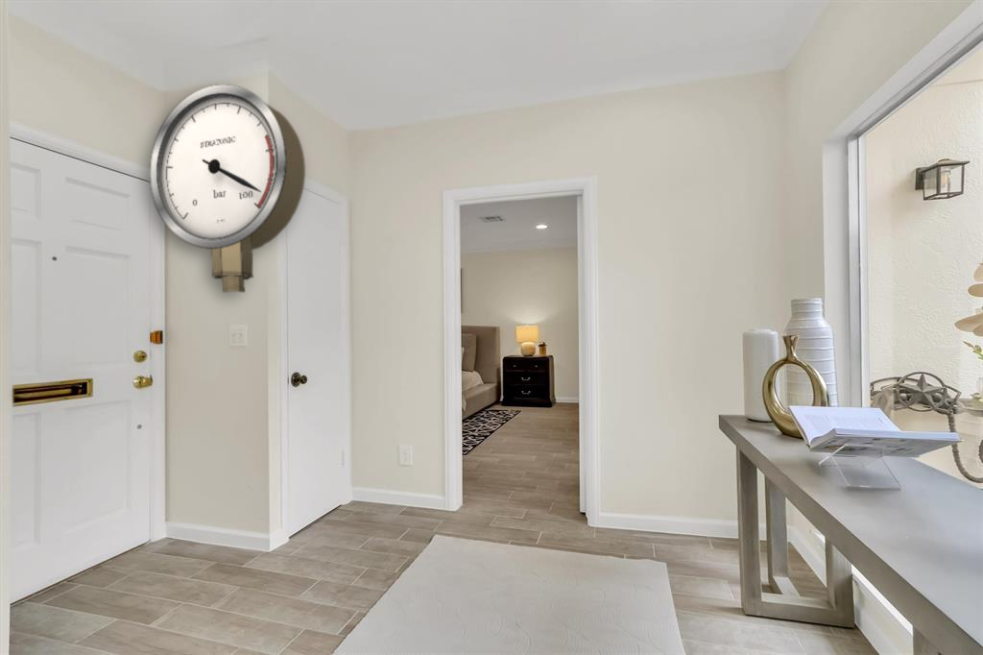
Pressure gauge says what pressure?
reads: 95 bar
